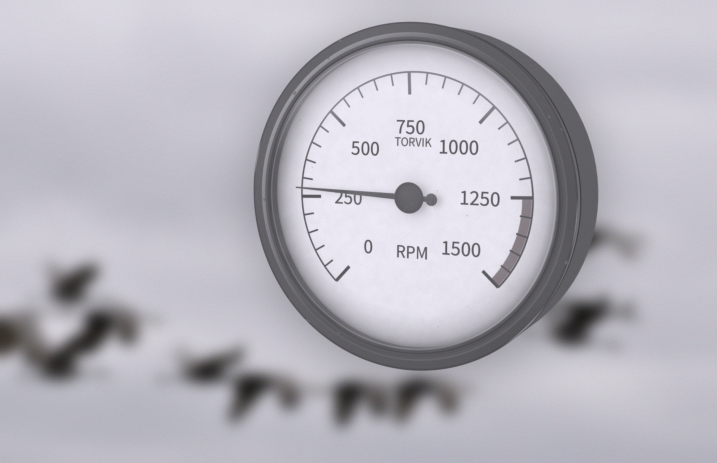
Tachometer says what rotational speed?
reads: 275 rpm
